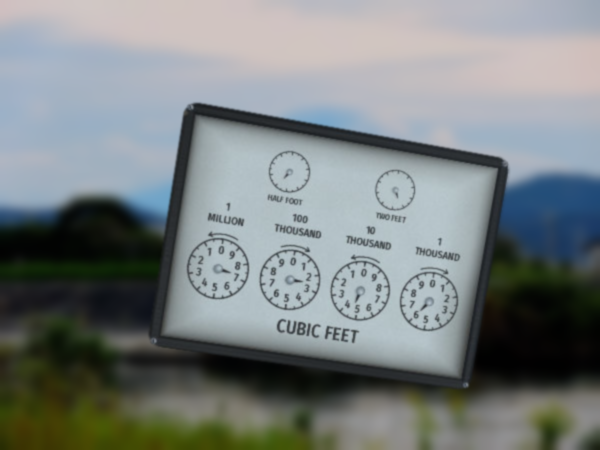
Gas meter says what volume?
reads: 724600 ft³
